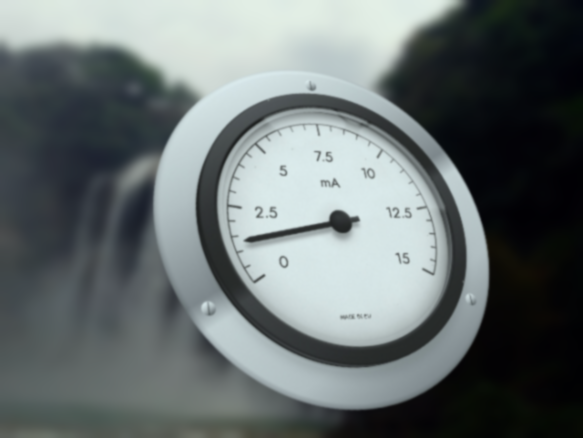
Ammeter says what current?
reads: 1.25 mA
